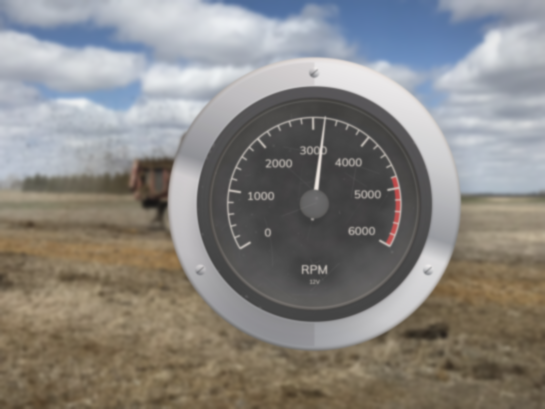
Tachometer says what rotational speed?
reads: 3200 rpm
